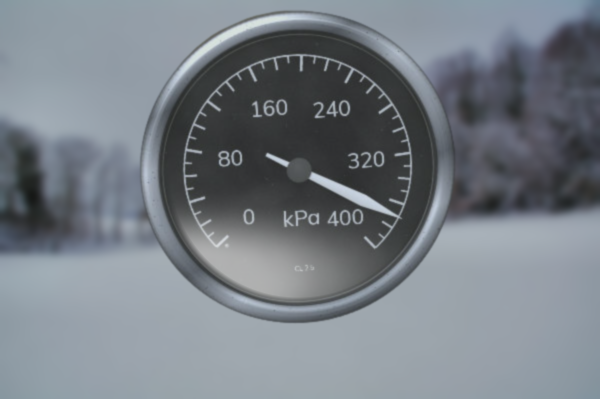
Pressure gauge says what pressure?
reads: 370 kPa
